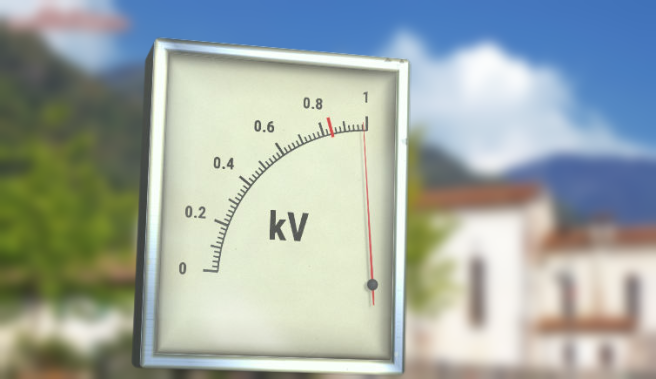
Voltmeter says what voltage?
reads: 0.98 kV
